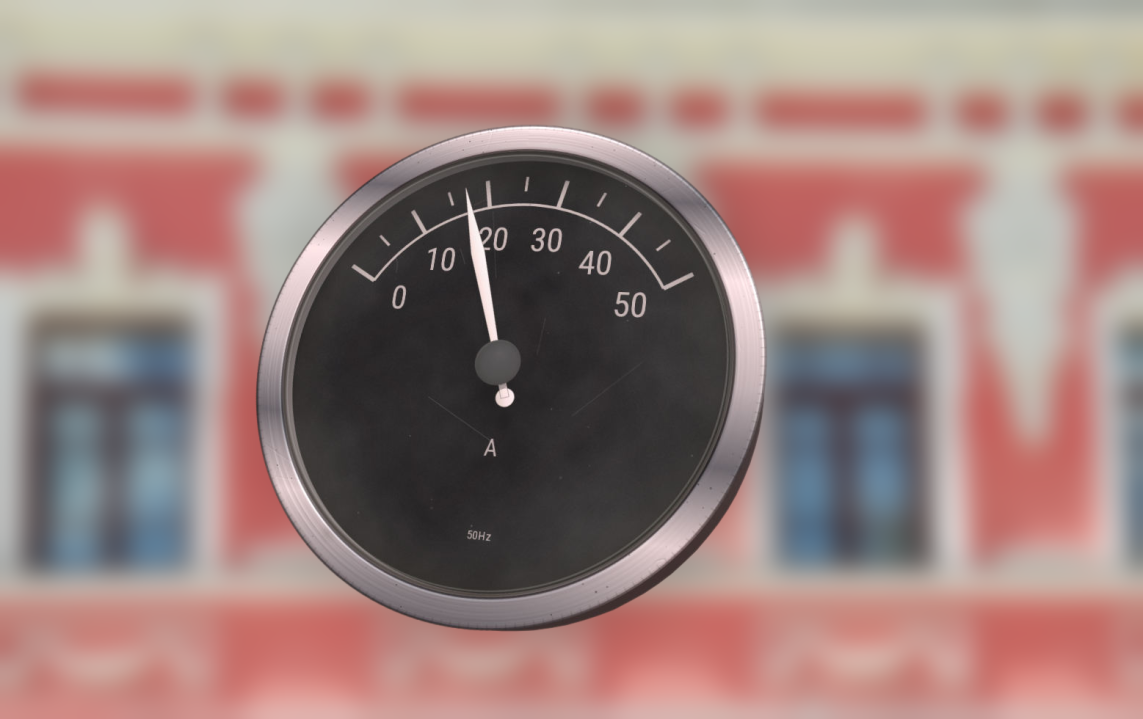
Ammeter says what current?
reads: 17.5 A
